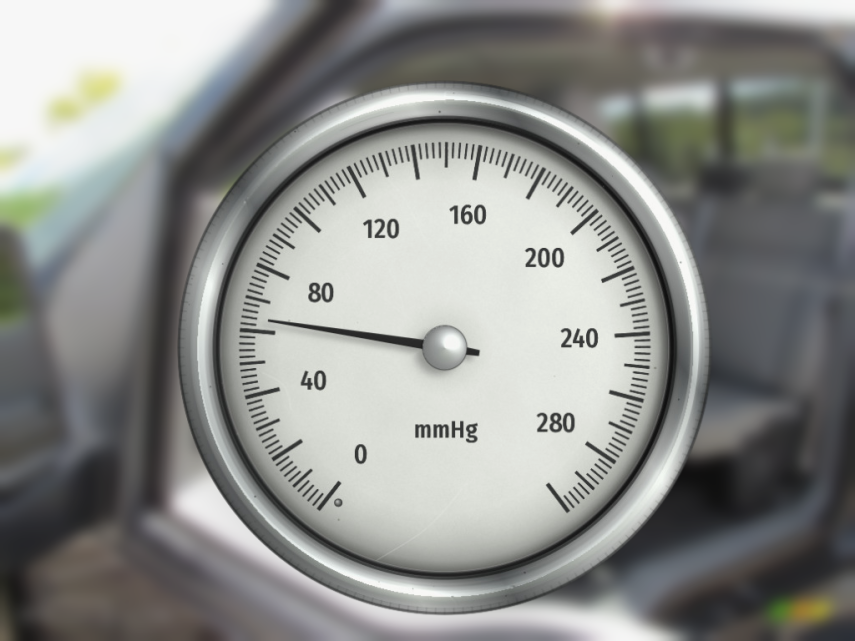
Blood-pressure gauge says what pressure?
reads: 64 mmHg
